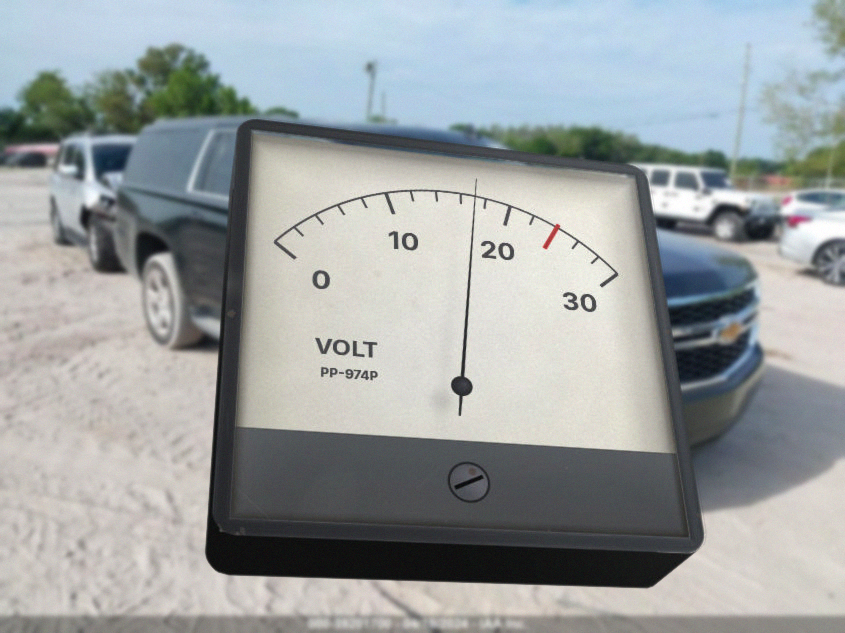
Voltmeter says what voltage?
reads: 17 V
